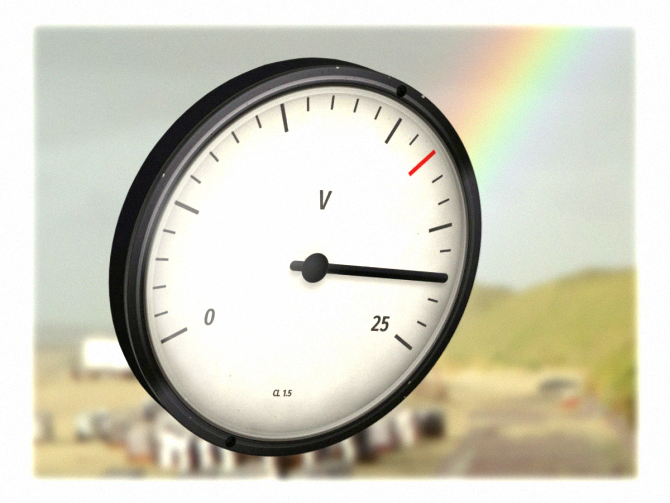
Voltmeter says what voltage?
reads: 22 V
